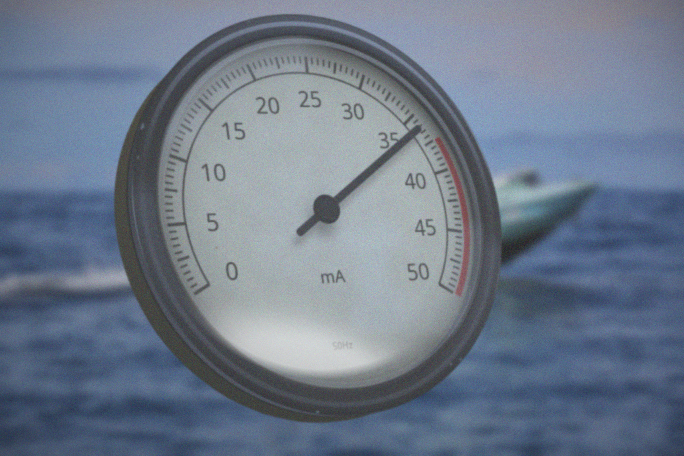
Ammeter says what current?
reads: 36 mA
